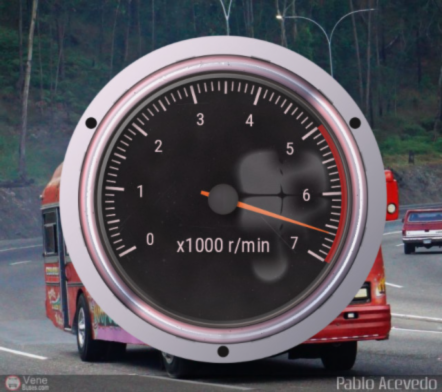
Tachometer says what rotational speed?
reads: 6600 rpm
